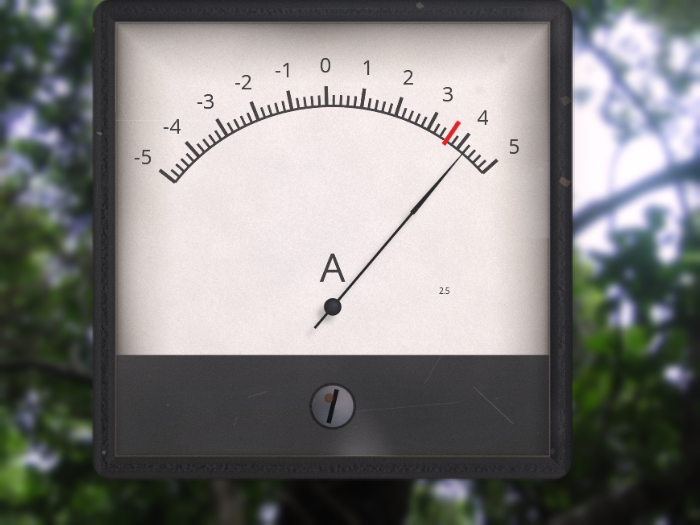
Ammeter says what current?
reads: 4.2 A
